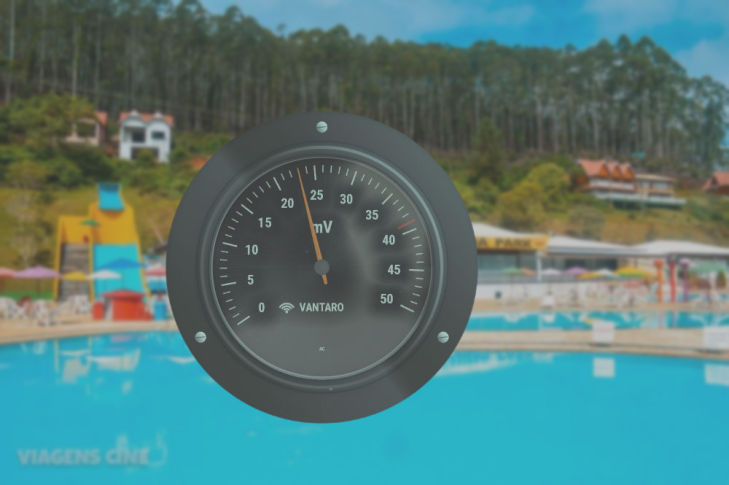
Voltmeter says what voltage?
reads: 23 mV
